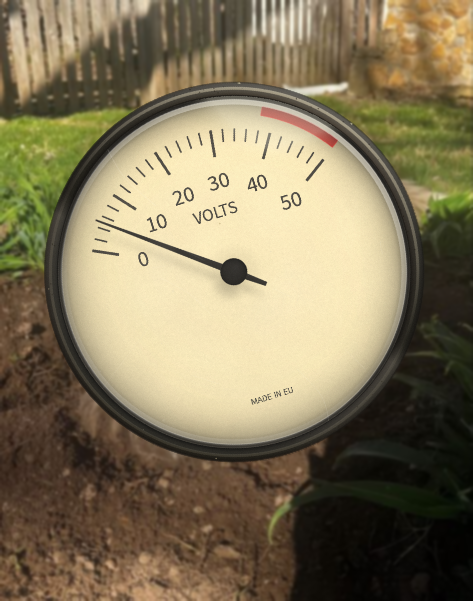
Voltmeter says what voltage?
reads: 5 V
